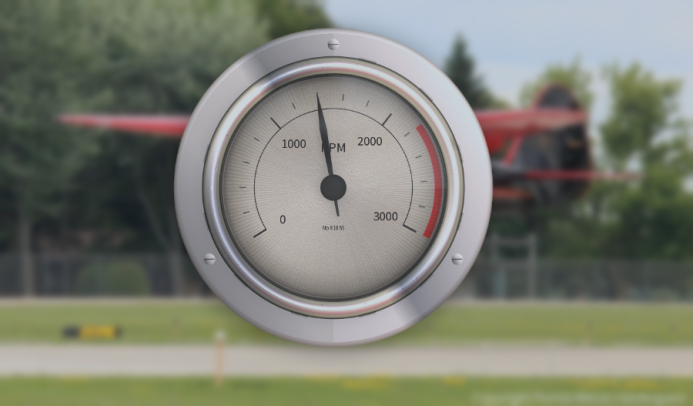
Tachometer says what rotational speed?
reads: 1400 rpm
